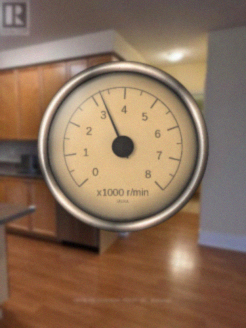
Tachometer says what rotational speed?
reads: 3250 rpm
